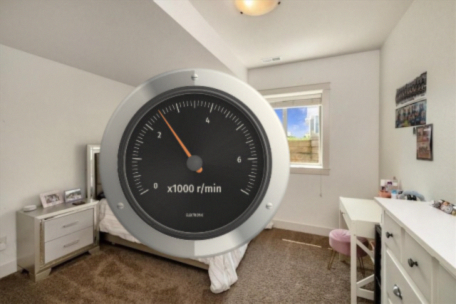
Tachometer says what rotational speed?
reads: 2500 rpm
